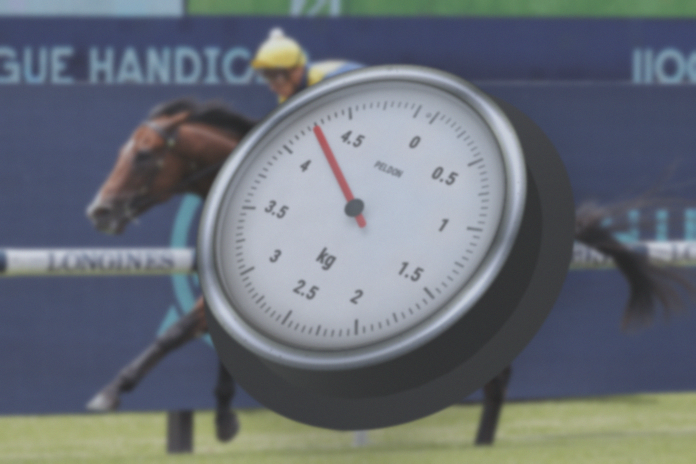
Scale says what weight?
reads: 4.25 kg
